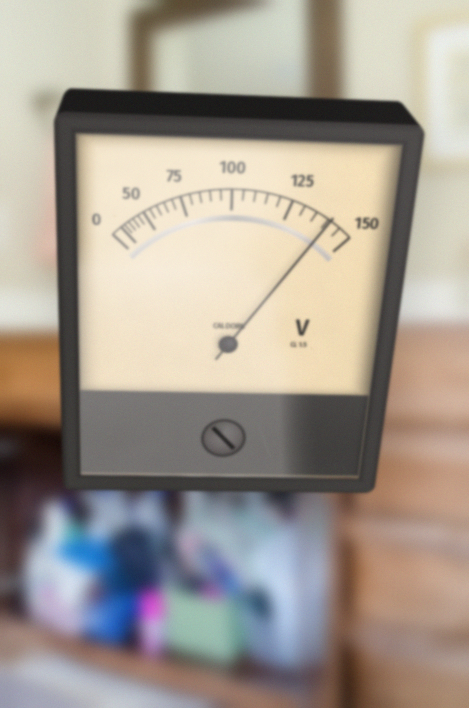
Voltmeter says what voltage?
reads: 140 V
